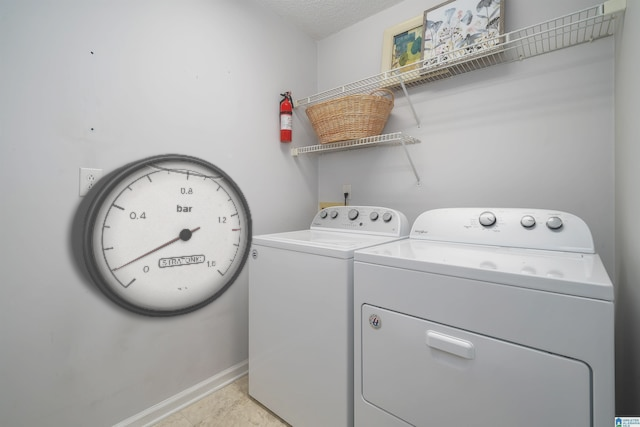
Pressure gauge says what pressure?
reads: 0.1 bar
